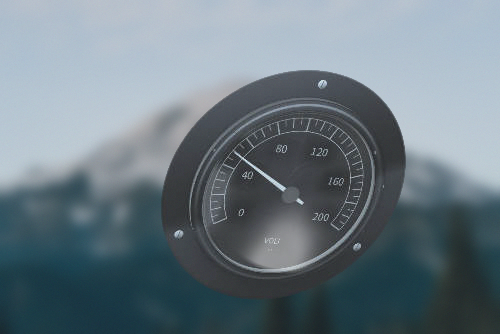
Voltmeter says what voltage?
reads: 50 V
